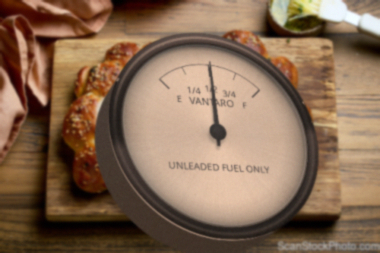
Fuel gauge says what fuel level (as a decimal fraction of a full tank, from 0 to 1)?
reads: 0.5
